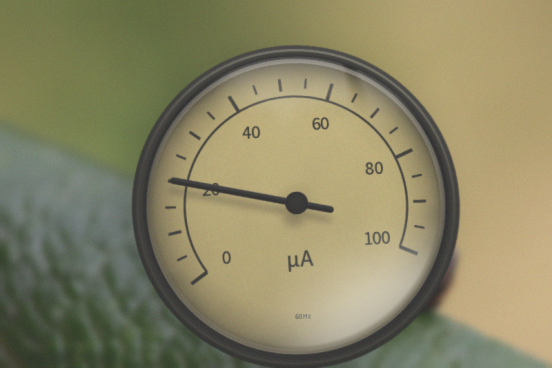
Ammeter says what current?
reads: 20 µA
